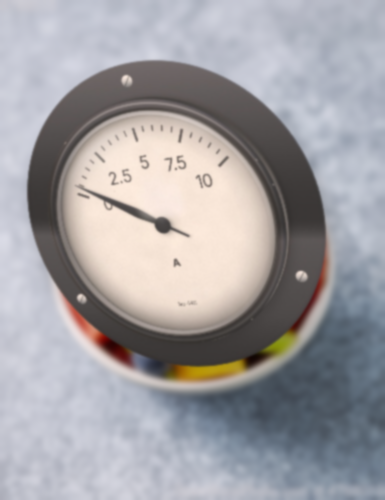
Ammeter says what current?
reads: 0.5 A
